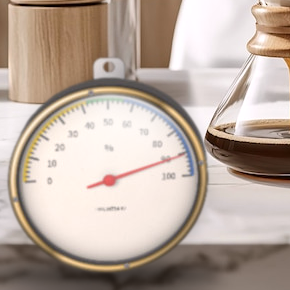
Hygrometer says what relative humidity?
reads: 90 %
